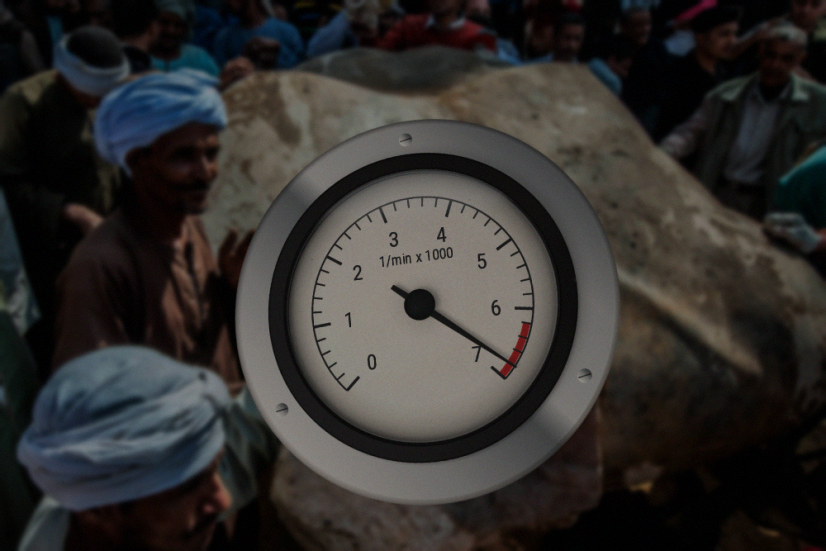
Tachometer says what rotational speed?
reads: 6800 rpm
